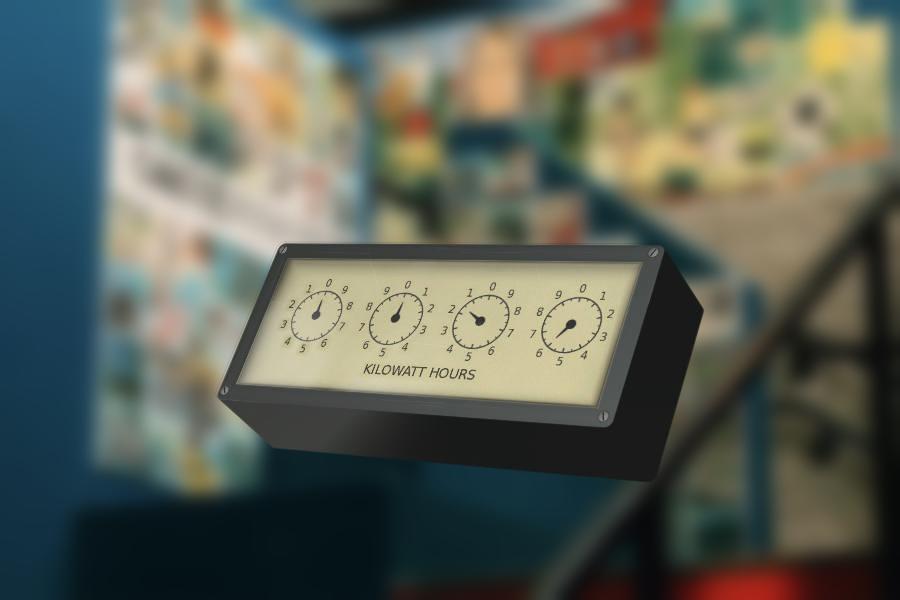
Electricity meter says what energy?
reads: 16 kWh
